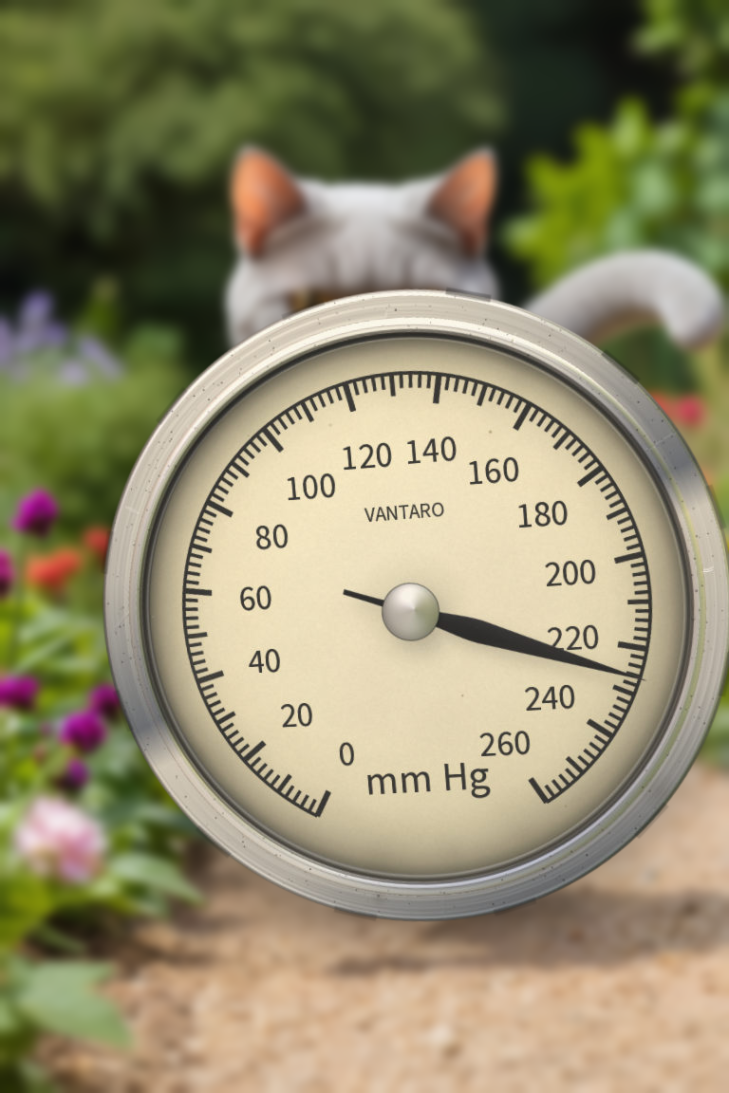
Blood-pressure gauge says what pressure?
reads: 226 mmHg
